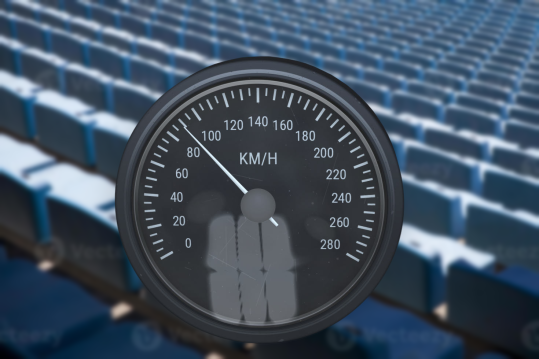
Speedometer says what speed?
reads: 90 km/h
